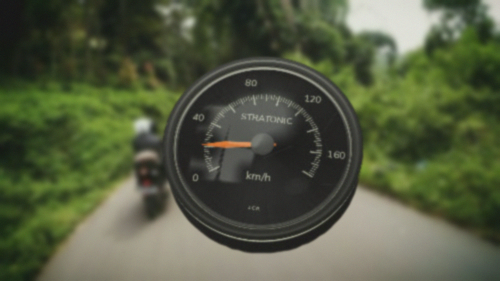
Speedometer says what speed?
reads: 20 km/h
